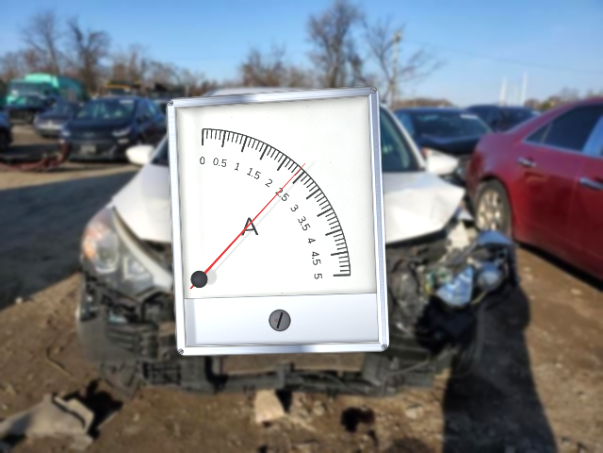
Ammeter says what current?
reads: 2.4 A
